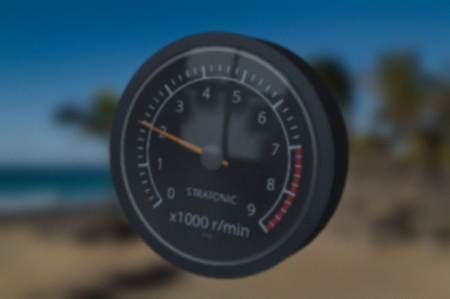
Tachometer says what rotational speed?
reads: 2000 rpm
